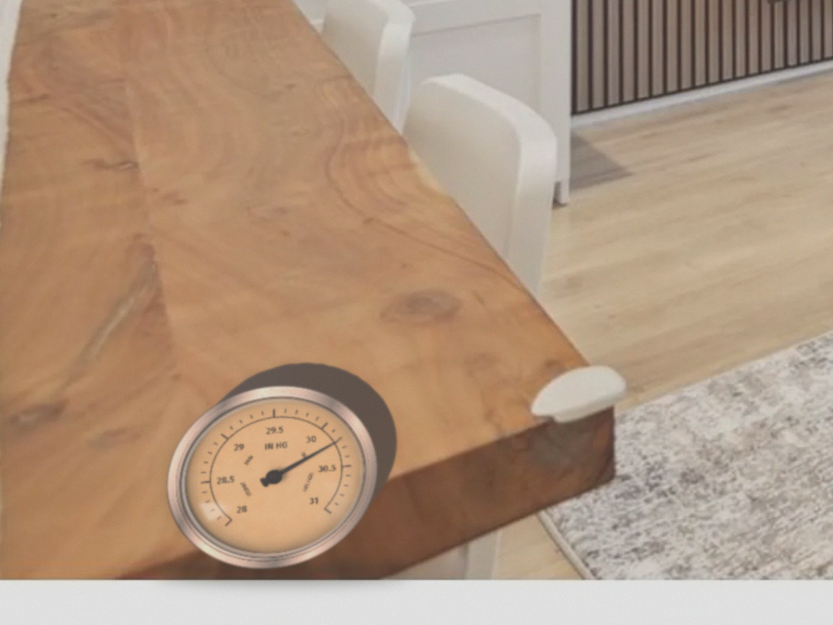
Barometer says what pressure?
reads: 30.2 inHg
